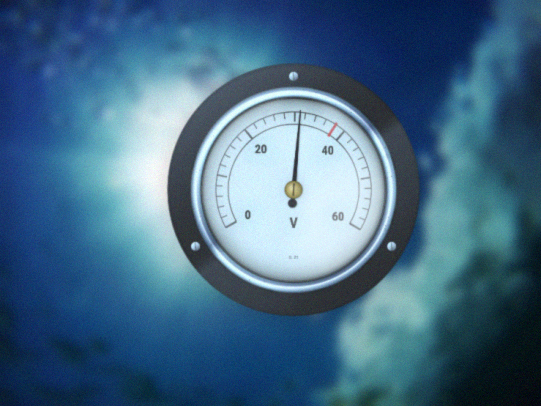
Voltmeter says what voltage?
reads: 31 V
